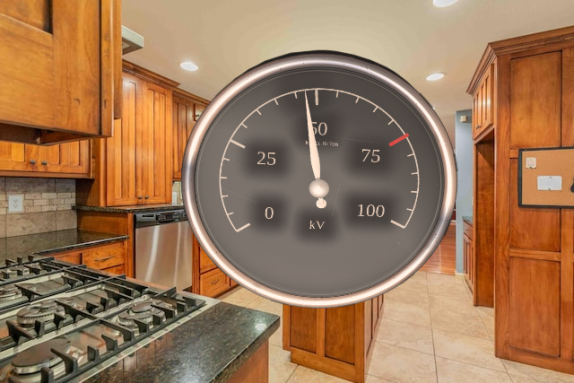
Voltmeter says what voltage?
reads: 47.5 kV
